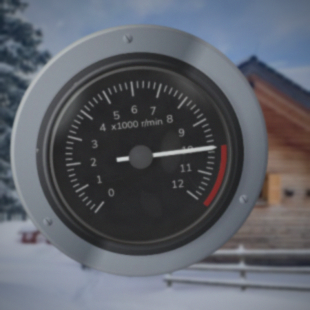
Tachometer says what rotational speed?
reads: 10000 rpm
